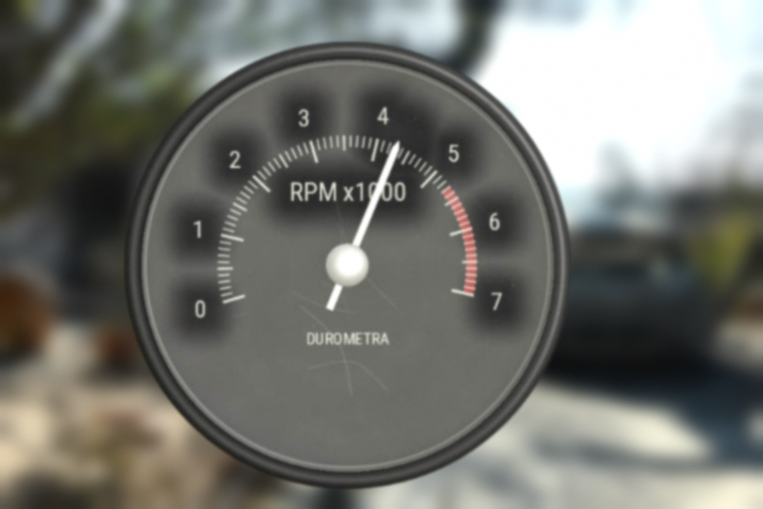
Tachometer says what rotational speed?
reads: 4300 rpm
